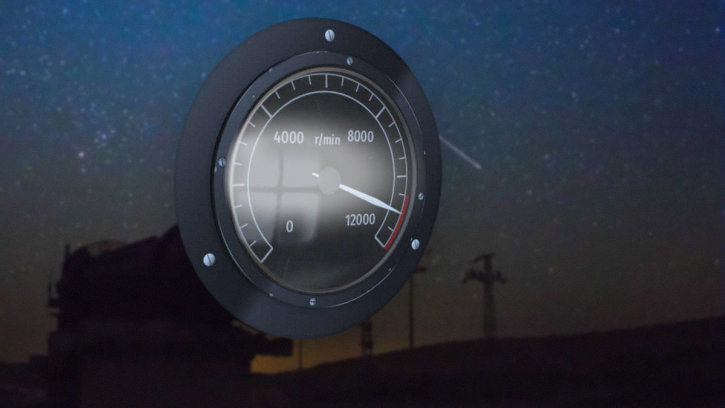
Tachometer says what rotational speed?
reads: 11000 rpm
